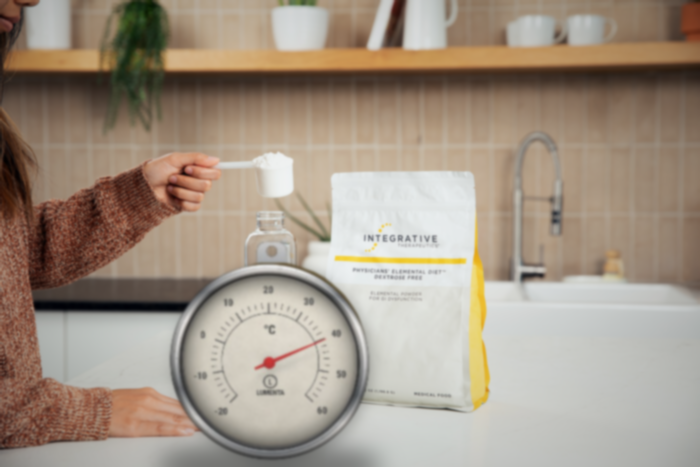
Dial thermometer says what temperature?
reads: 40 °C
